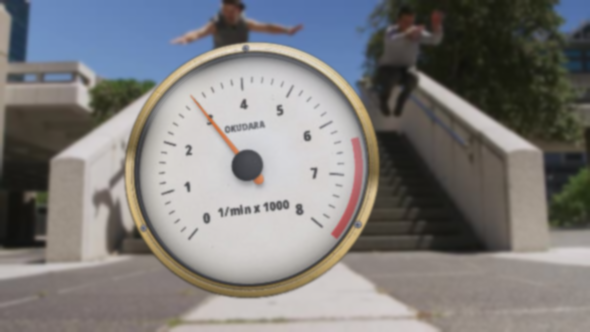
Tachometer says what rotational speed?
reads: 3000 rpm
